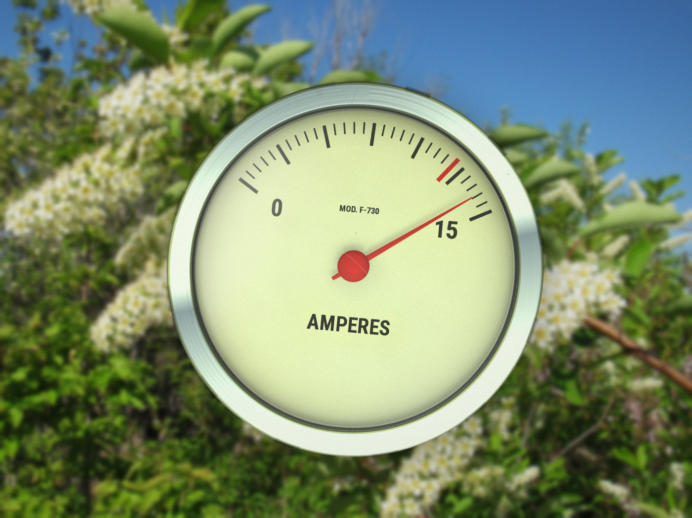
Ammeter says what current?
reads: 14 A
